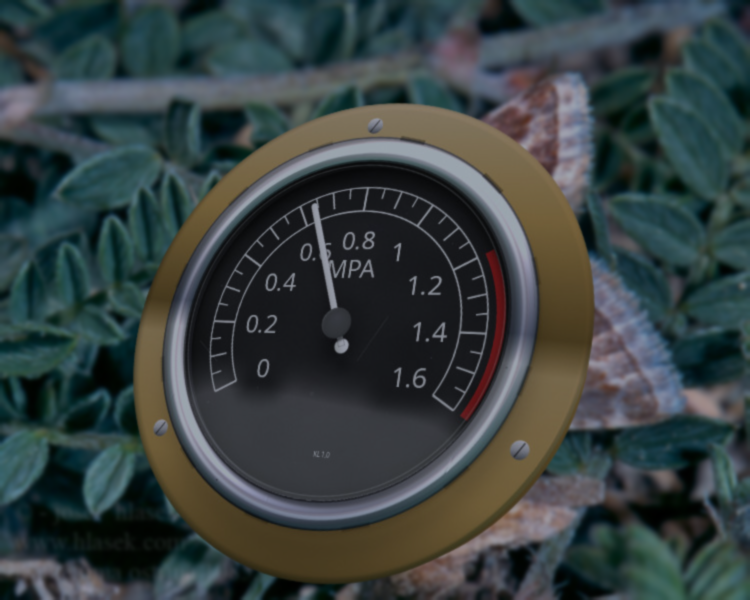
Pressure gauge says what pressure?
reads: 0.65 MPa
